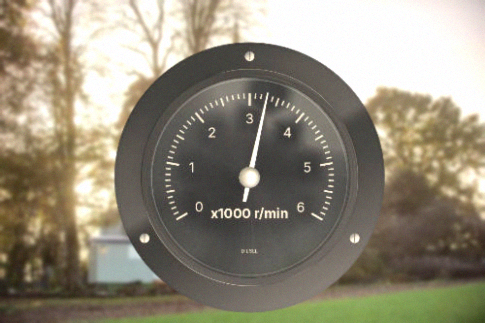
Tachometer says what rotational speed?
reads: 3300 rpm
